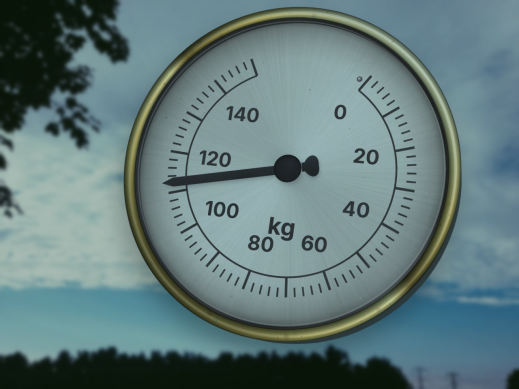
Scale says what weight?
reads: 112 kg
